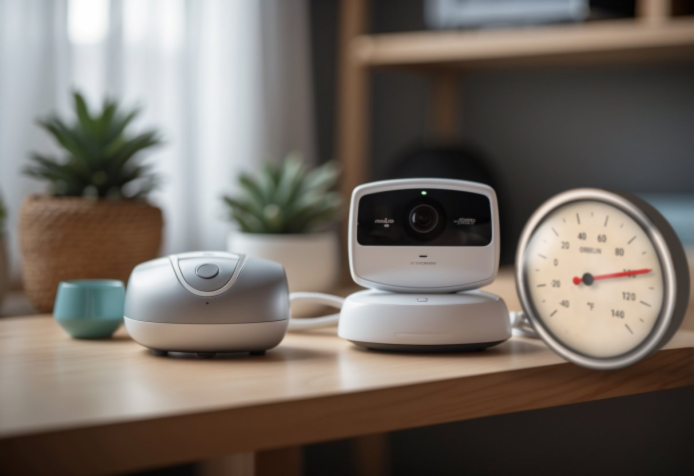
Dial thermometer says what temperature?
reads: 100 °F
